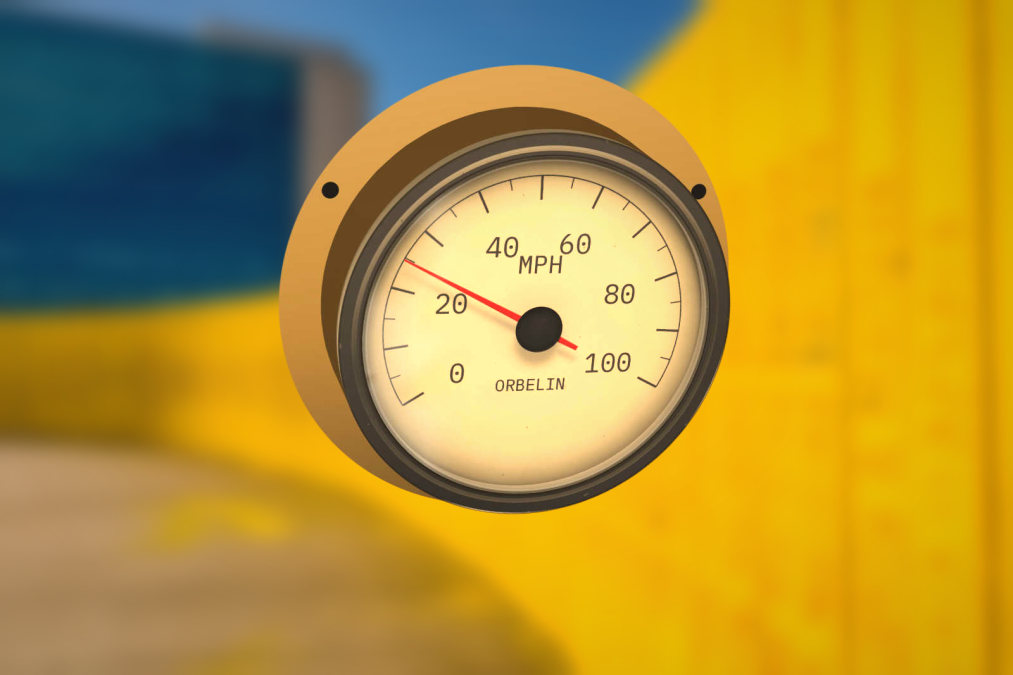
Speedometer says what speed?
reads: 25 mph
